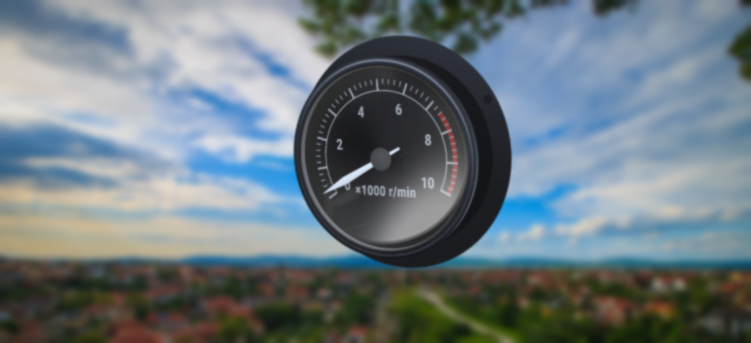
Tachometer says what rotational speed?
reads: 200 rpm
